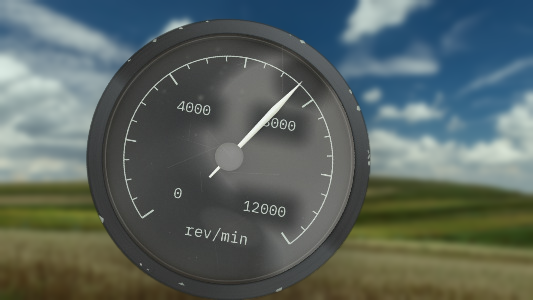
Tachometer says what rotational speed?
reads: 7500 rpm
